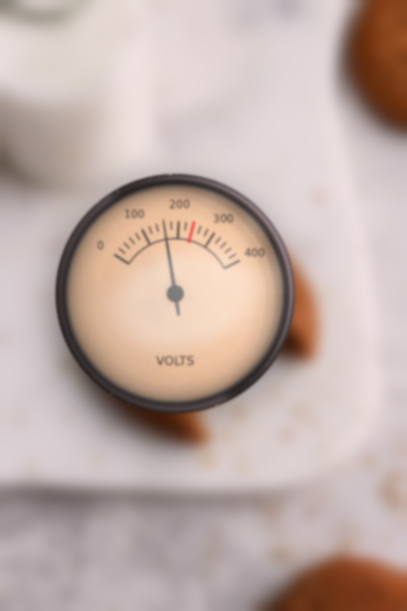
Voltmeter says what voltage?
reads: 160 V
